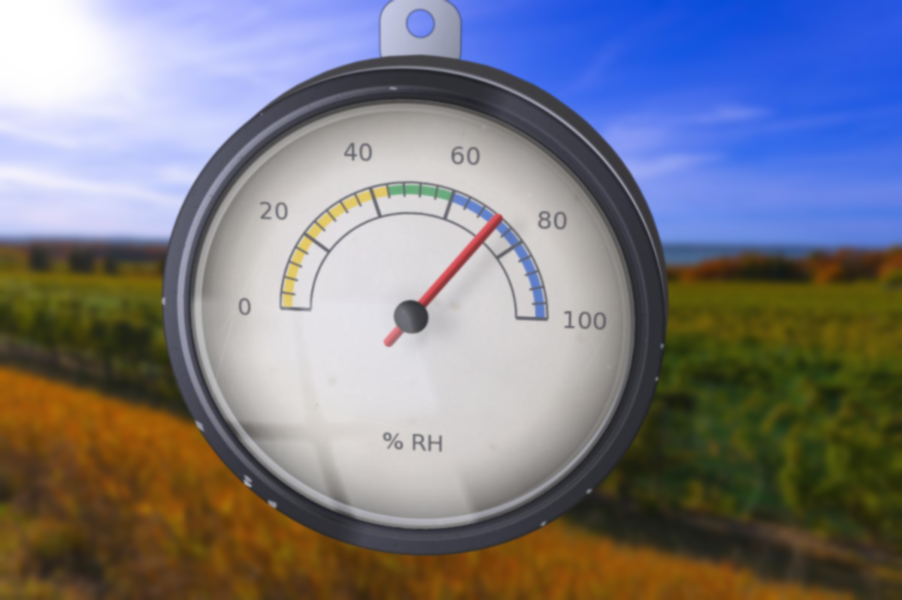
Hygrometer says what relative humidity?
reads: 72 %
